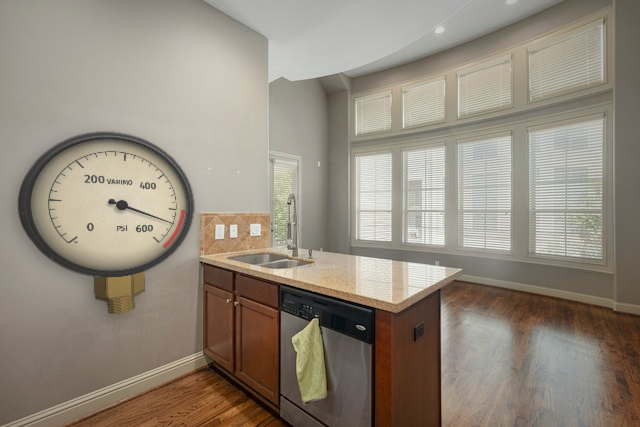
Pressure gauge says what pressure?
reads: 540 psi
